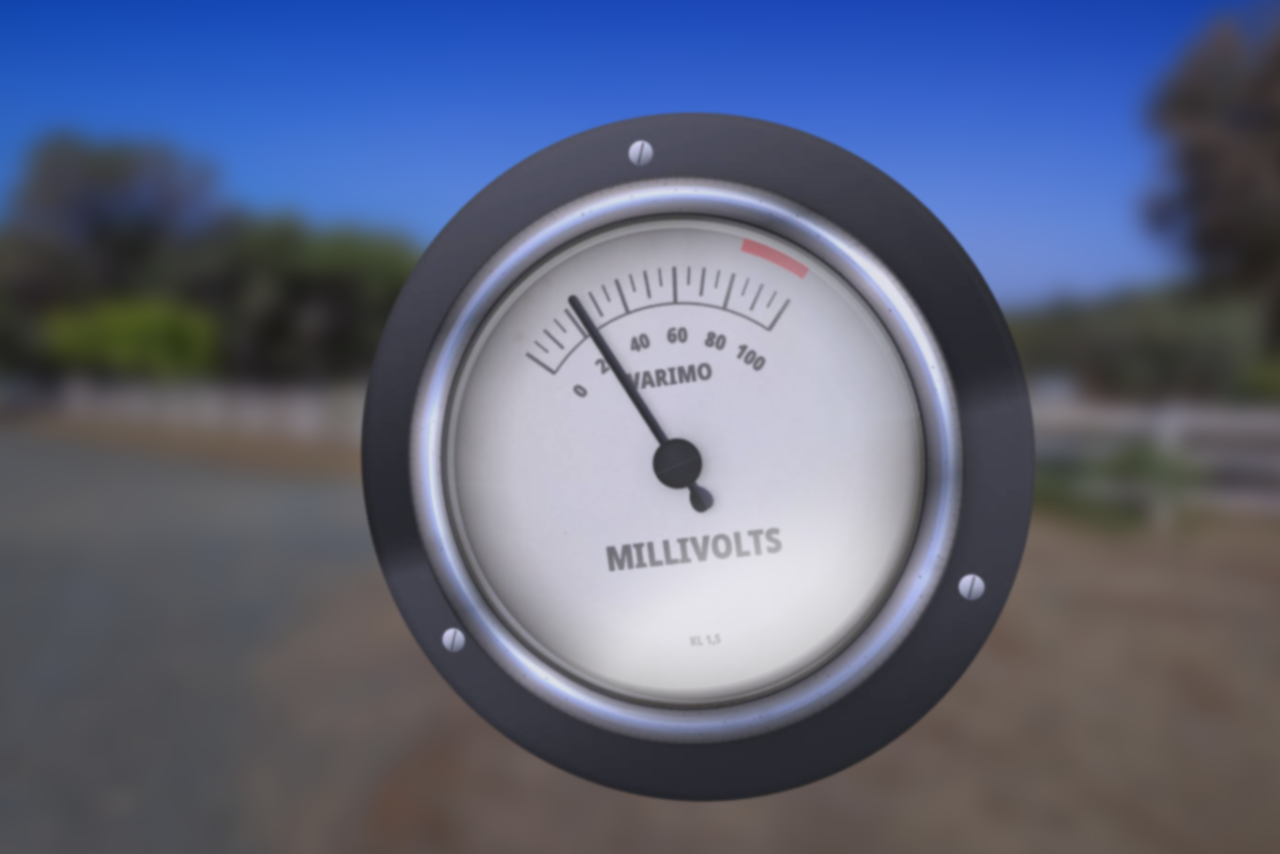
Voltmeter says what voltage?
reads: 25 mV
